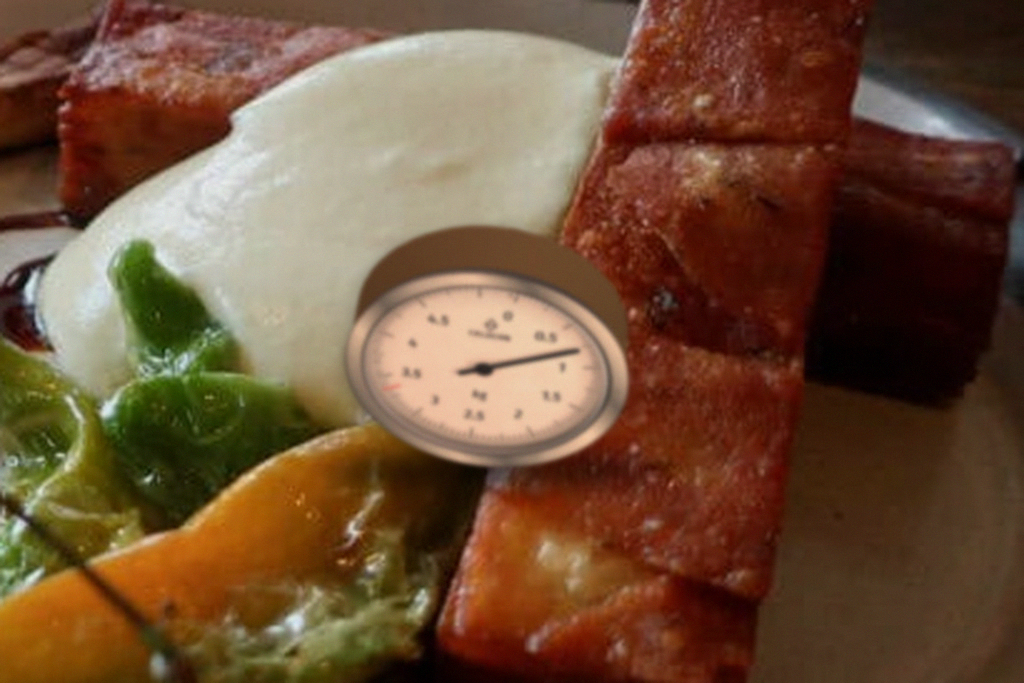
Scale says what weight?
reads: 0.75 kg
